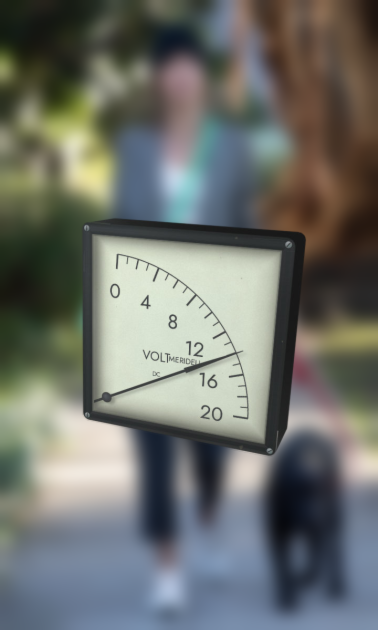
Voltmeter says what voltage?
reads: 14 V
